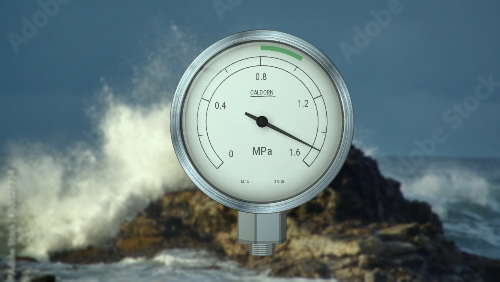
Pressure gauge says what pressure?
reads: 1.5 MPa
